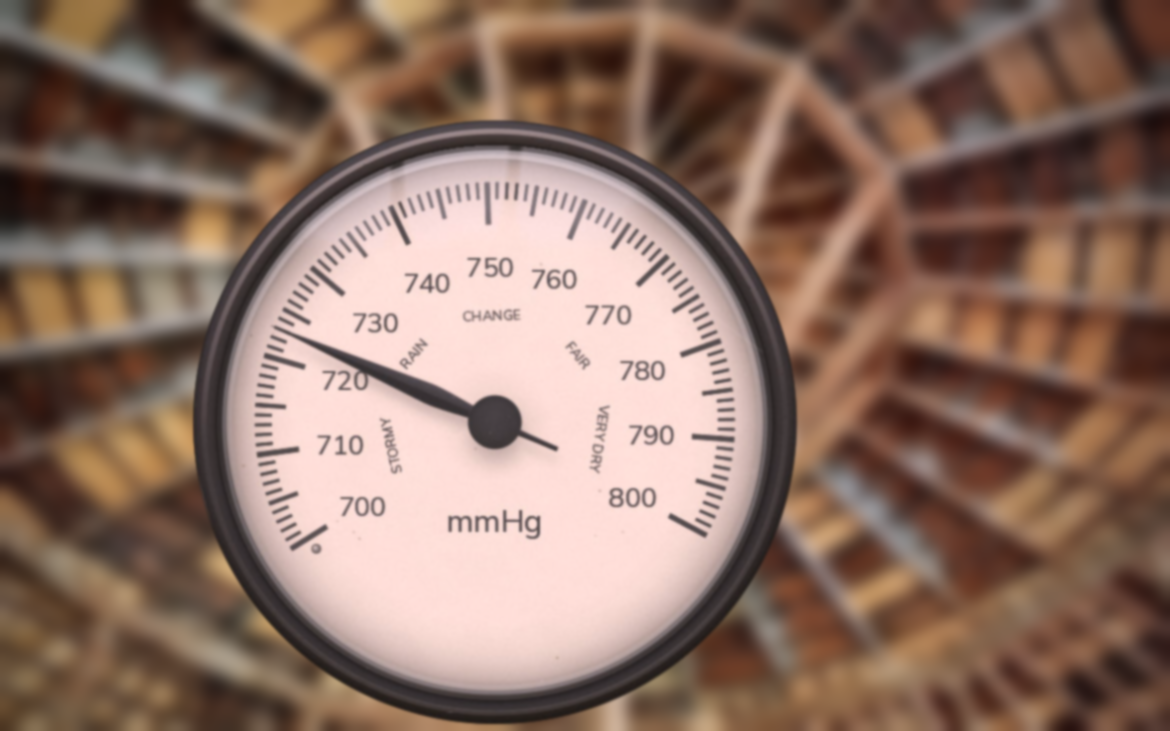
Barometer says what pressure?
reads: 723 mmHg
